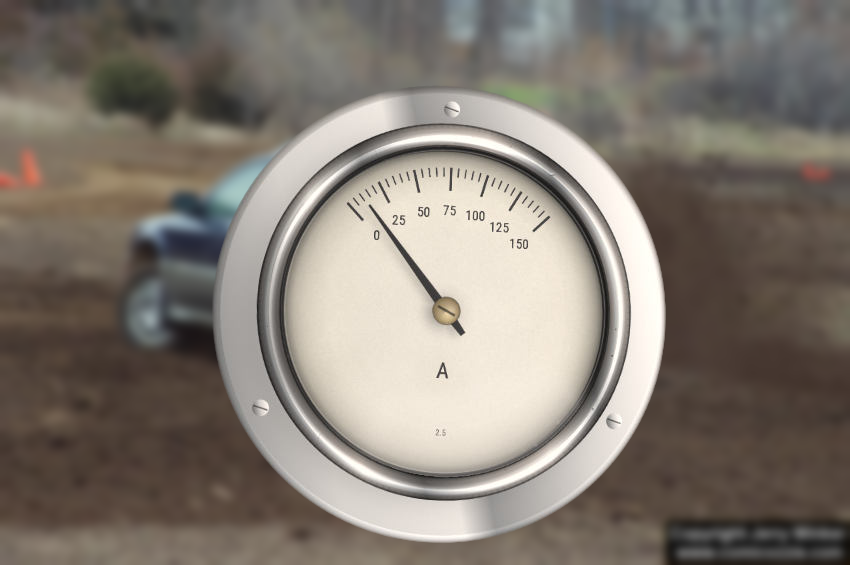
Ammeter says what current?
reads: 10 A
